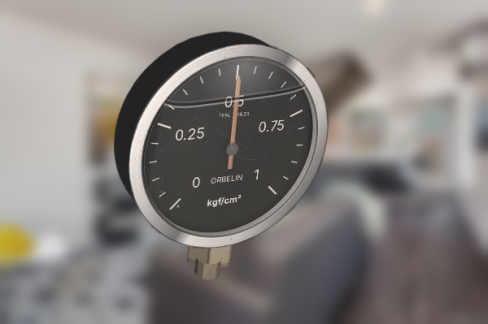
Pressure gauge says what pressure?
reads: 0.5 kg/cm²
